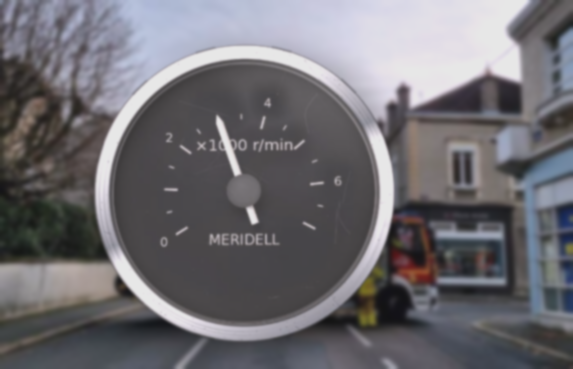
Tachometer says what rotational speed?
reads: 3000 rpm
